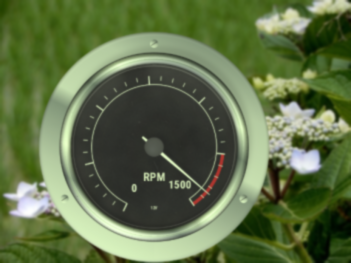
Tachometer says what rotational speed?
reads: 1425 rpm
